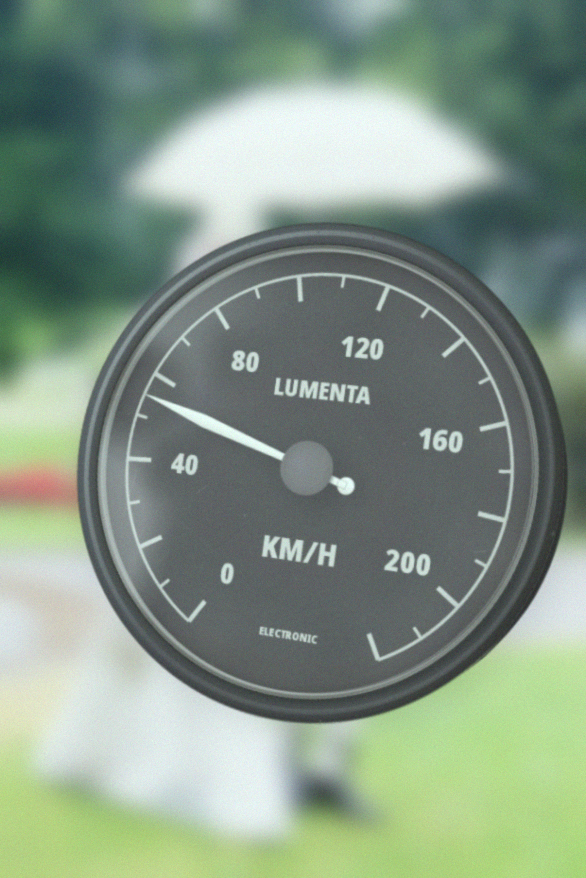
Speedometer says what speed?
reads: 55 km/h
